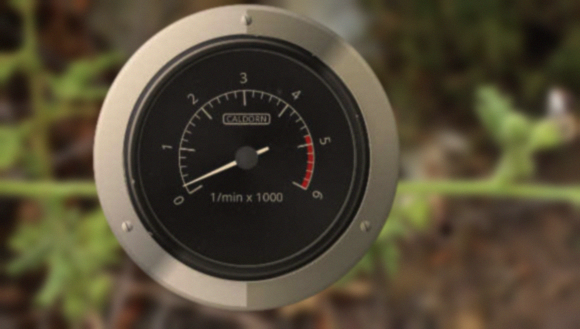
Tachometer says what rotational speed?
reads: 200 rpm
